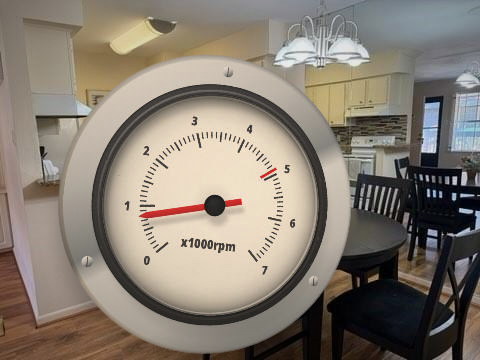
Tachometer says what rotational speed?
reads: 800 rpm
